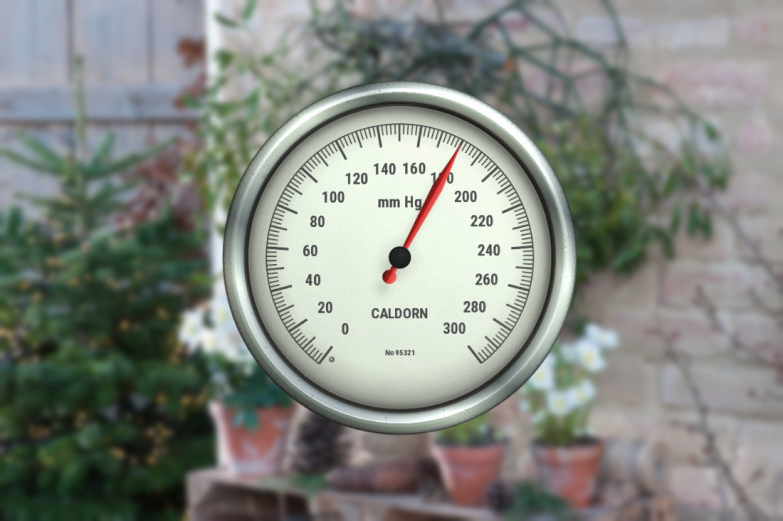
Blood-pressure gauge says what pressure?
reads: 180 mmHg
